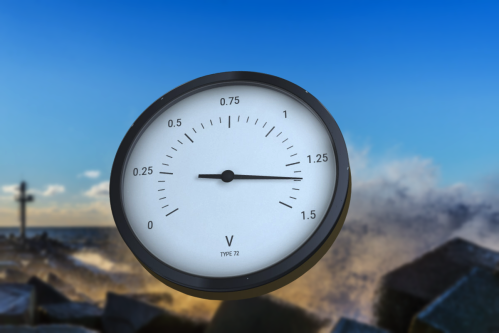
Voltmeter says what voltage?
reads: 1.35 V
